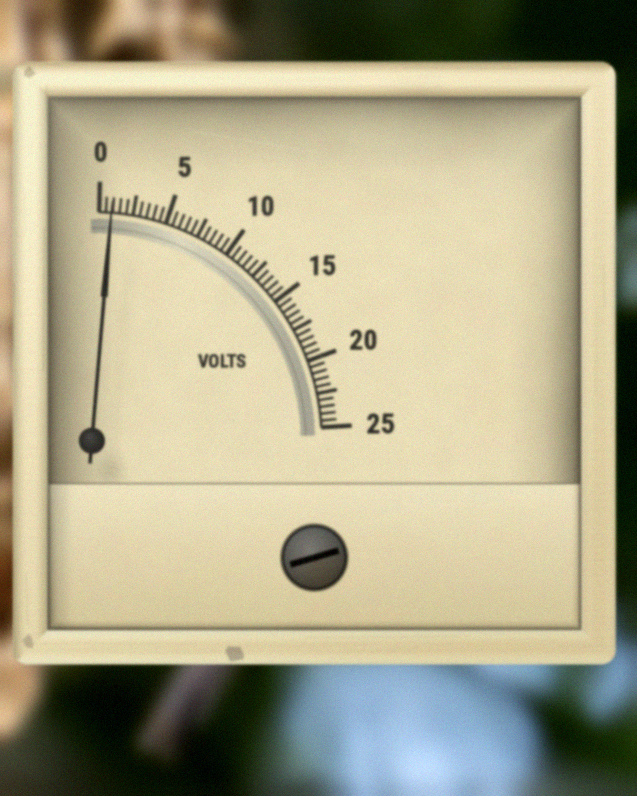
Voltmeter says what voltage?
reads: 1 V
